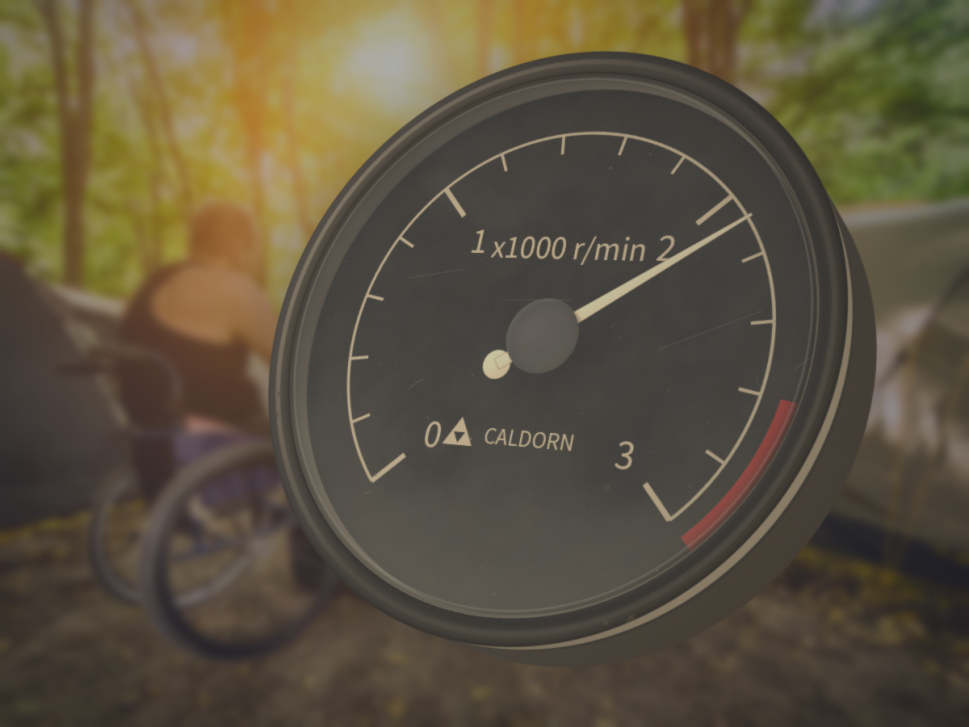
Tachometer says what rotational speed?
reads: 2100 rpm
